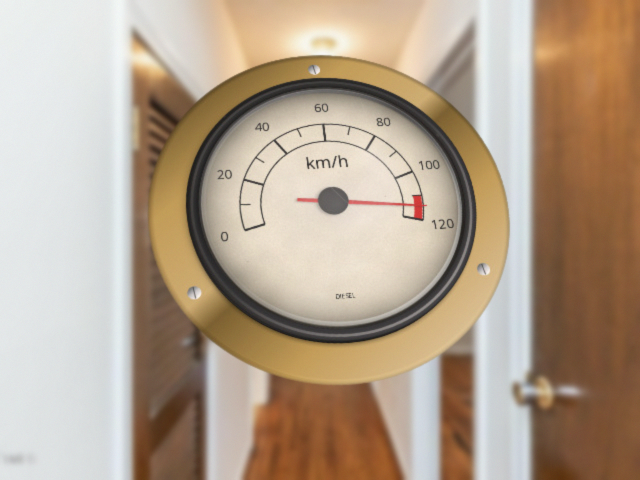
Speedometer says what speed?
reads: 115 km/h
